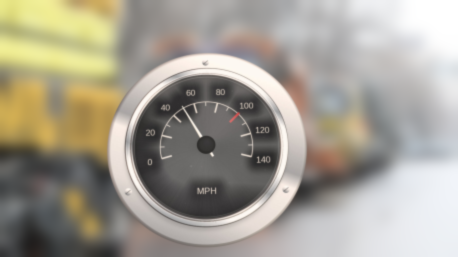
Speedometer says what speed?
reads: 50 mph
